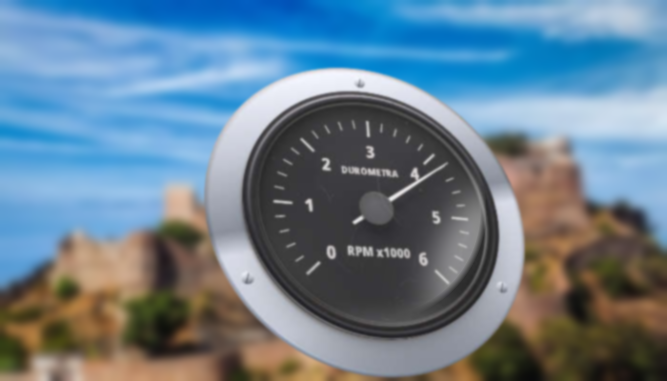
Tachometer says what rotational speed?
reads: 4200 rpm
